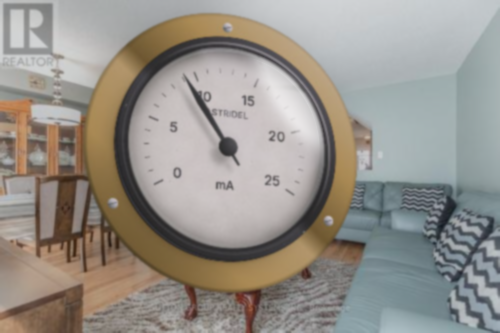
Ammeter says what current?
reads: 9 mA
